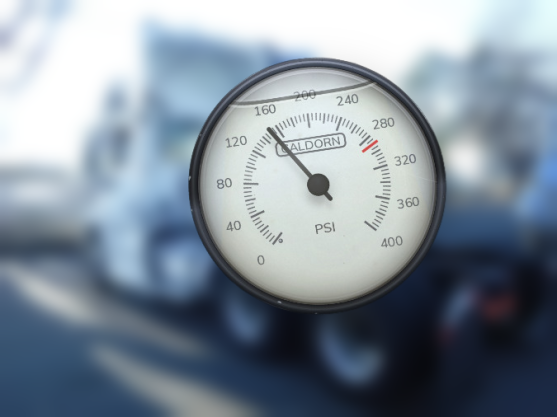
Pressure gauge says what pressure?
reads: 150 psi
